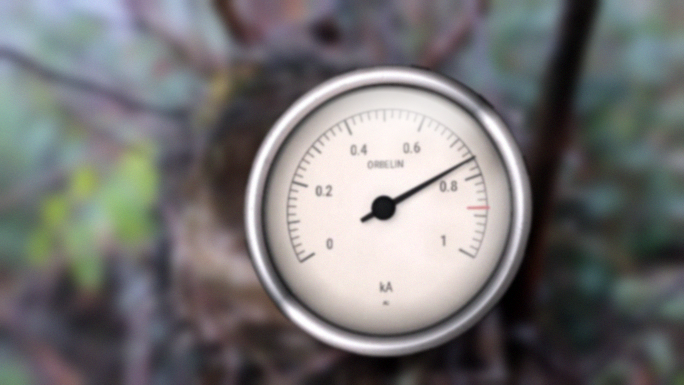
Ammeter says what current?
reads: 0.76 kA
